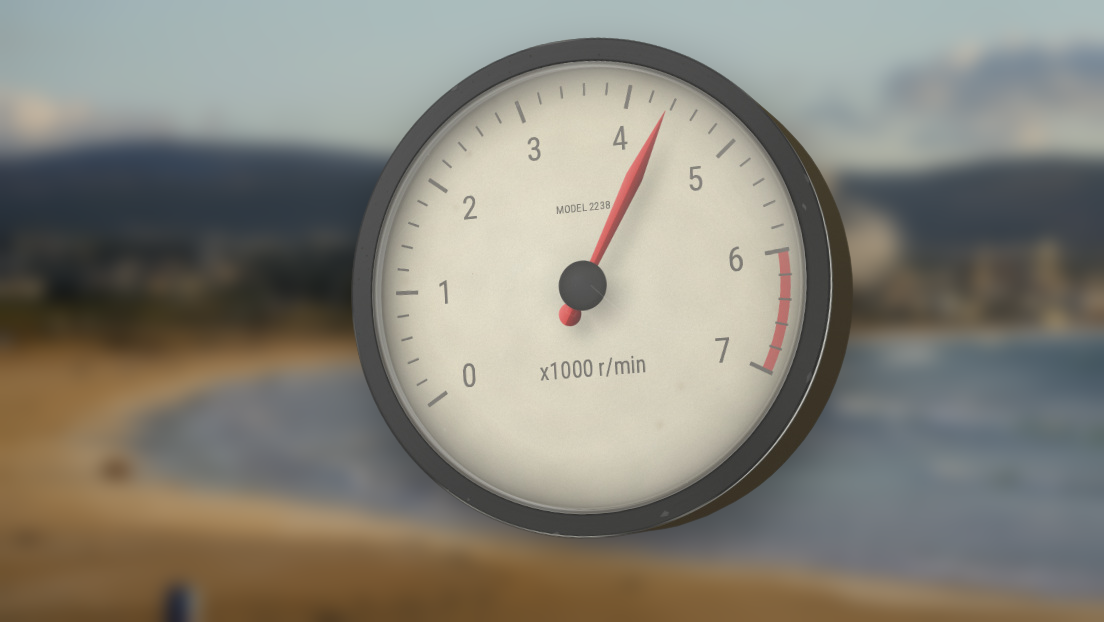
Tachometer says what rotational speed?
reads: 4400 rpm
